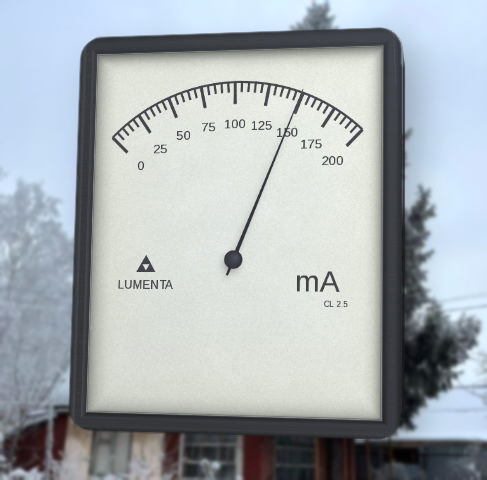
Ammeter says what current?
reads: 150 mA
